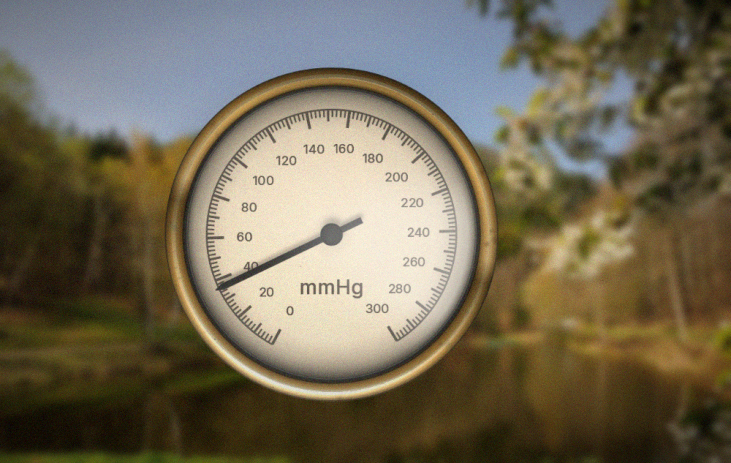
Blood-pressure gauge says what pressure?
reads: 36 mmHg
